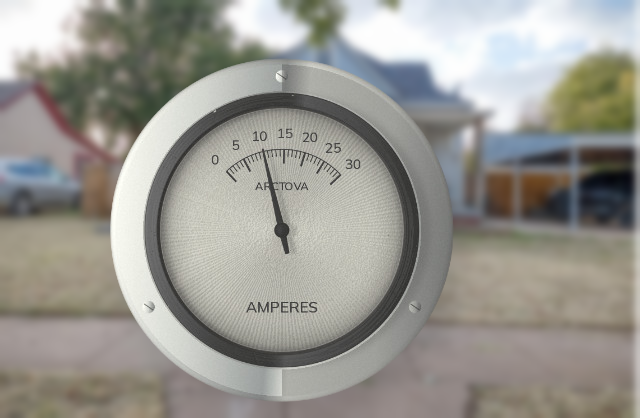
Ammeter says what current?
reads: 10 A
